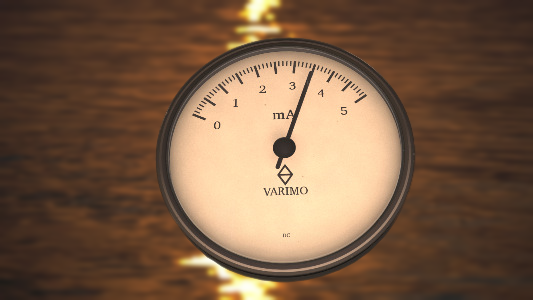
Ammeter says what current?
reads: 3.5 mA
